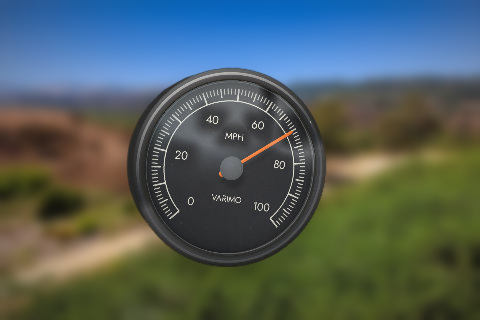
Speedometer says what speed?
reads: 70 mph
